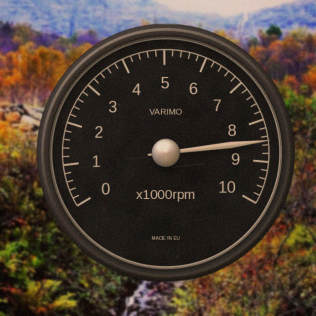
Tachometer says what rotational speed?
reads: 8500 rpm
